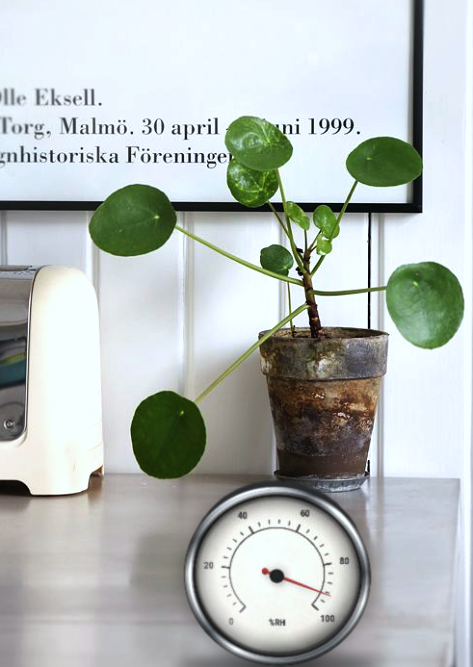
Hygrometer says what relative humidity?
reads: 92 %
